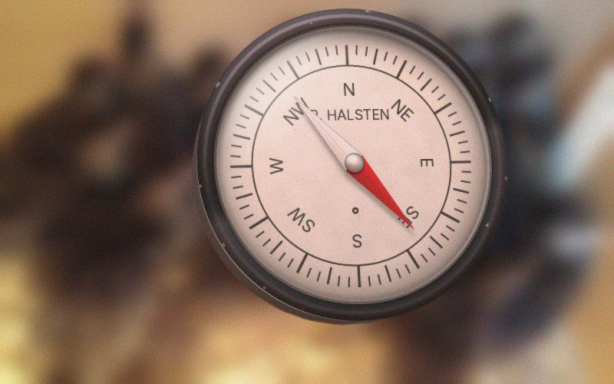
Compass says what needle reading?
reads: 140 °
